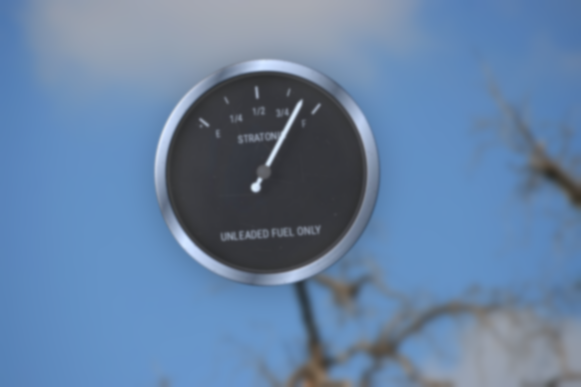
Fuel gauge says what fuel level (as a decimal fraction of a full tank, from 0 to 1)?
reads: 0.875
